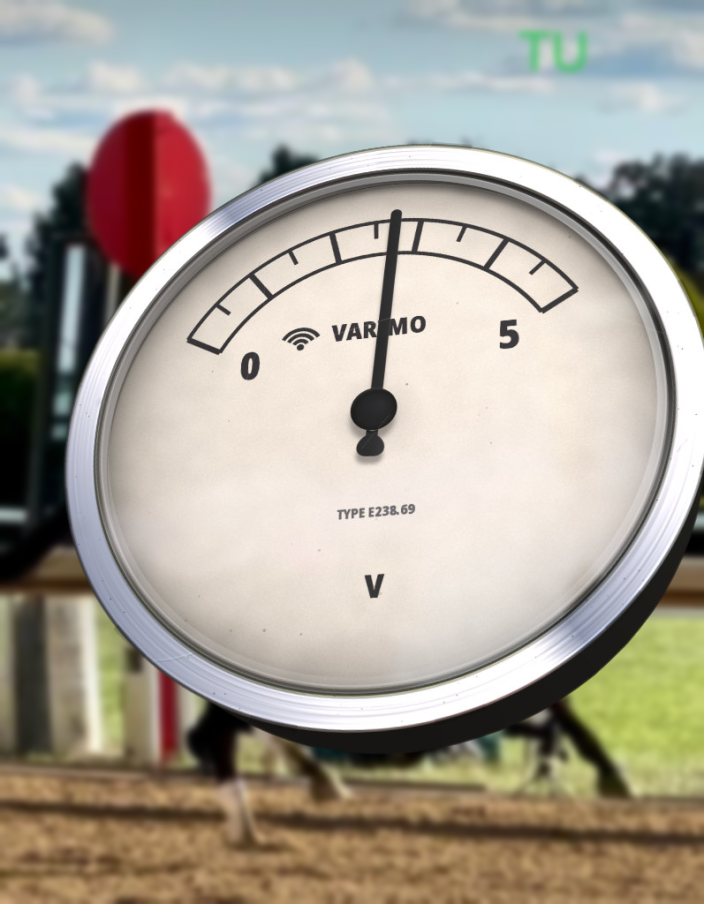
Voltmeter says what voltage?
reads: 2.75 V
